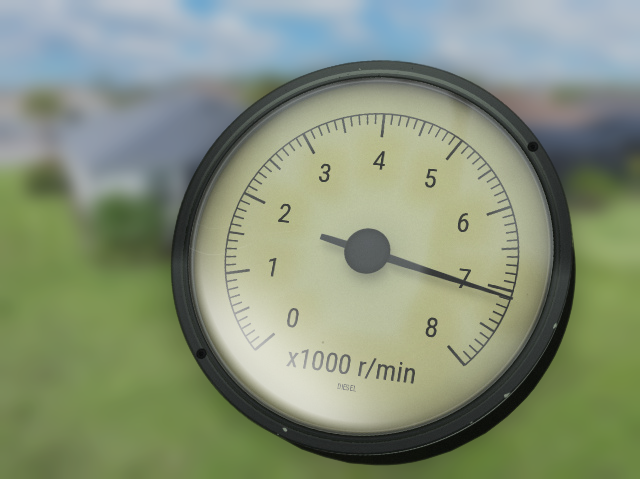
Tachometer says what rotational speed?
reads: 7100 rpm
